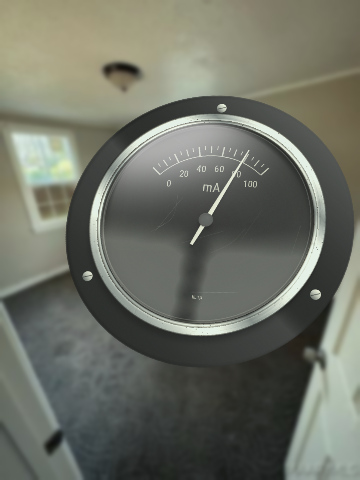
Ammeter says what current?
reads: 80 mA
